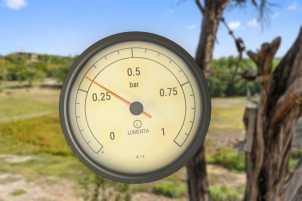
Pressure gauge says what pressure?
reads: 0.3 bar
